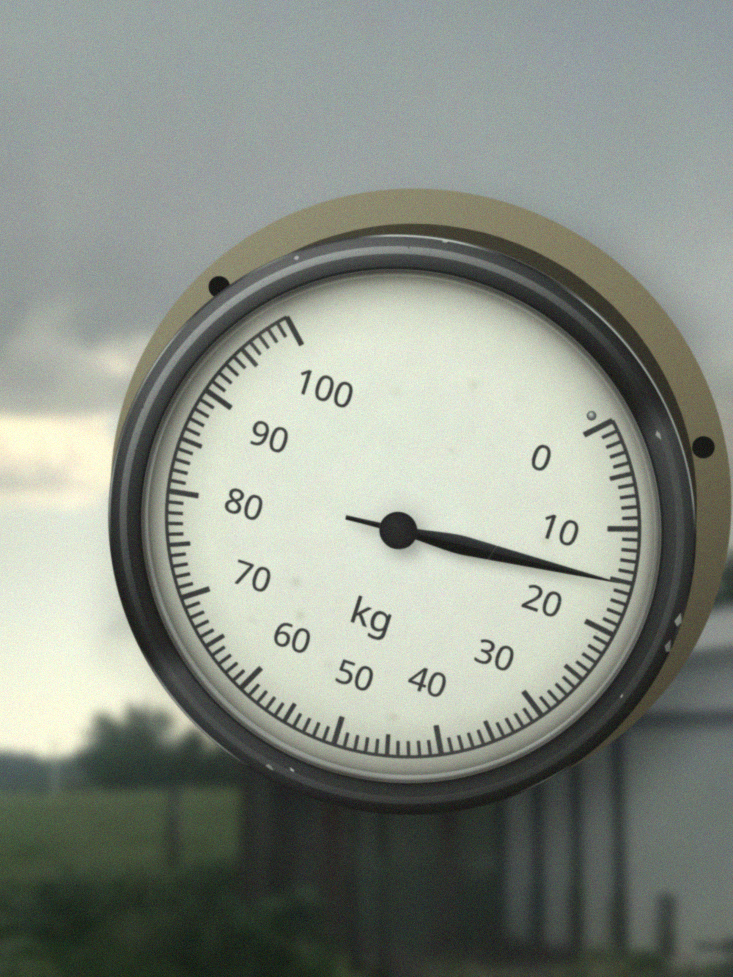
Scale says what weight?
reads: 15 kg
